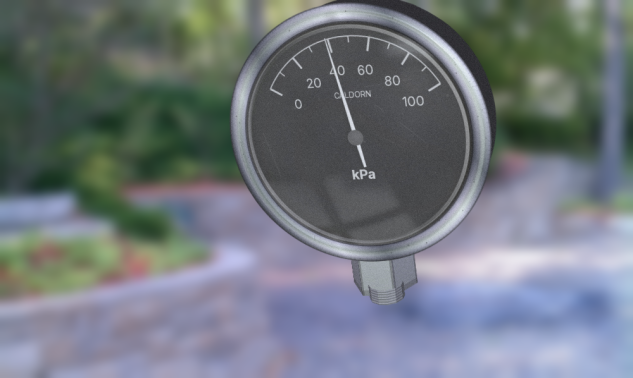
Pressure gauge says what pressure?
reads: 40 kPa
